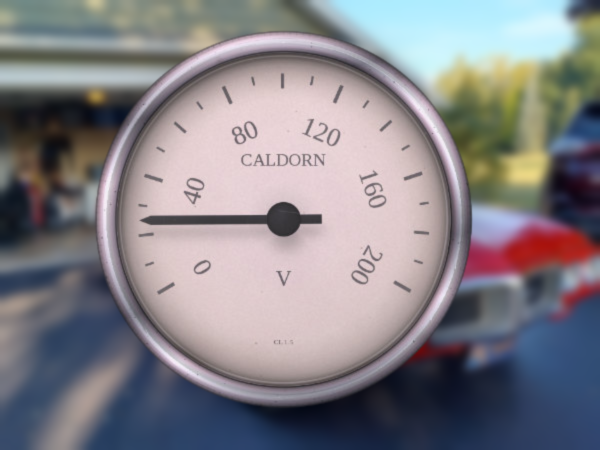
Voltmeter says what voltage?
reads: 25 V
